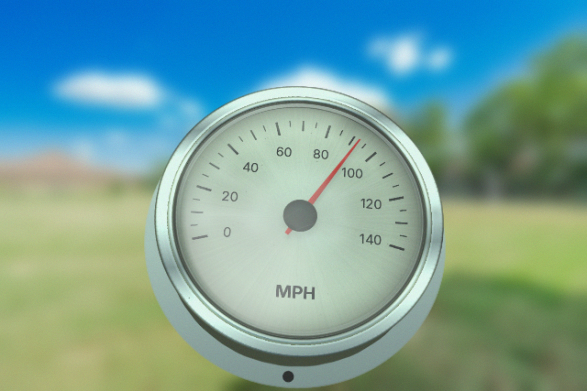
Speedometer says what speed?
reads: 92.5 mph
